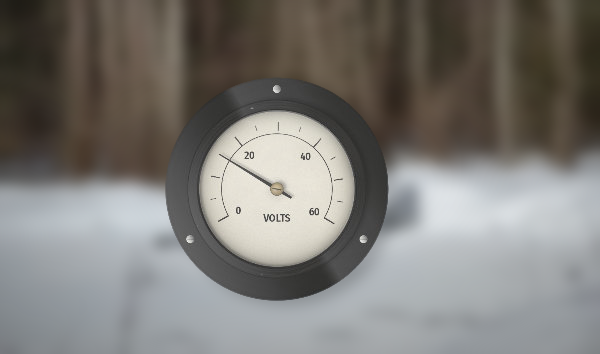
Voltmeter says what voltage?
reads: 15 V
